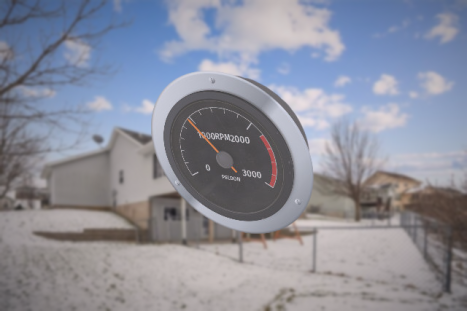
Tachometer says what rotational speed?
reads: 1000 rpm
